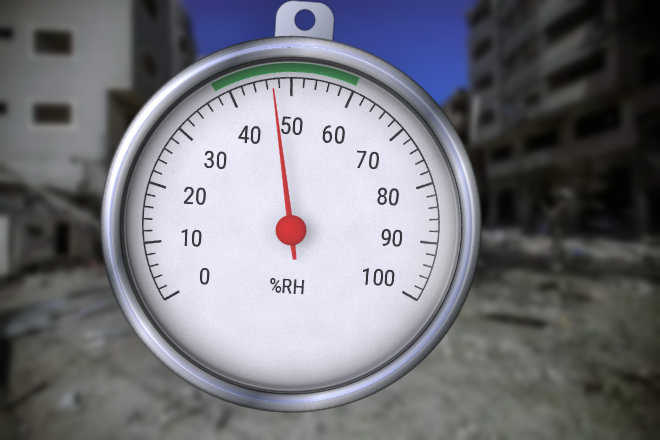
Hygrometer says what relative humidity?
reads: 47 %
